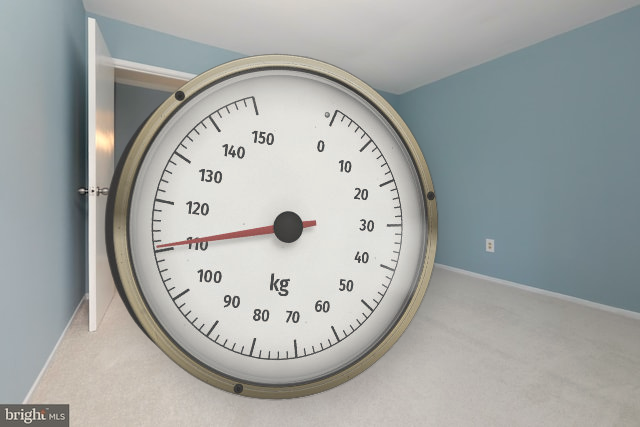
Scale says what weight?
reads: 111 kg
